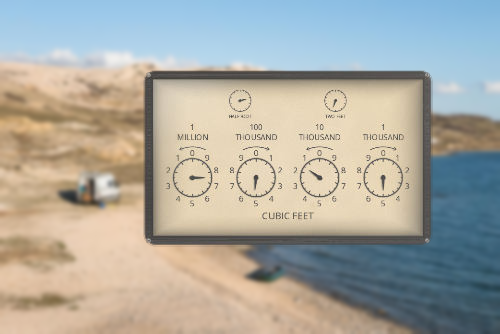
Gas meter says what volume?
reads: 751500 ft³
